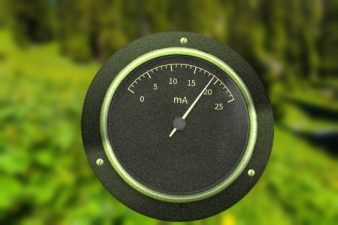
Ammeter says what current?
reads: 19 mA
